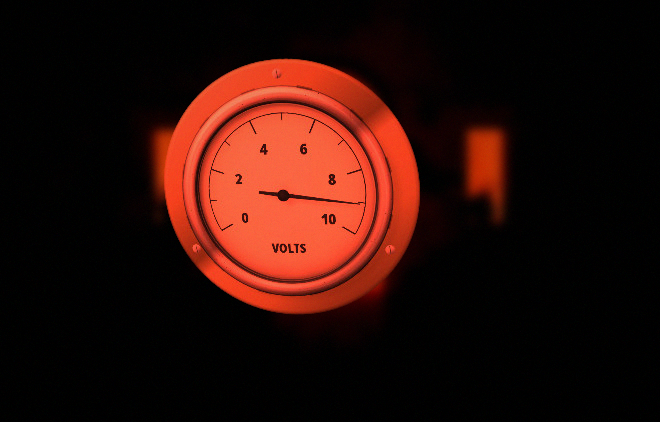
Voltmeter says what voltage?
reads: 9 V
